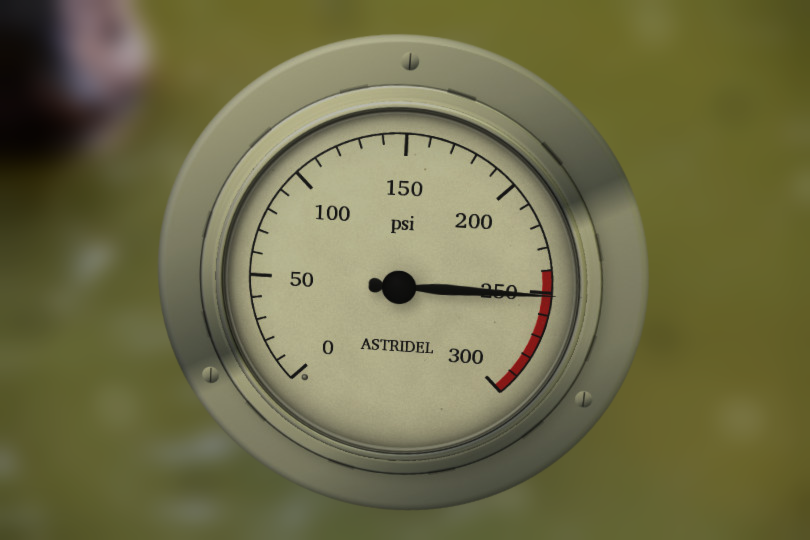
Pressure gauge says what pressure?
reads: 250 psi
